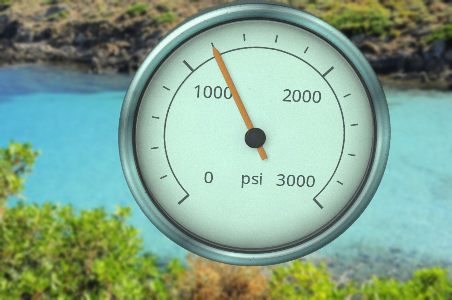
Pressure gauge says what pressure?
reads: 1200 psi
